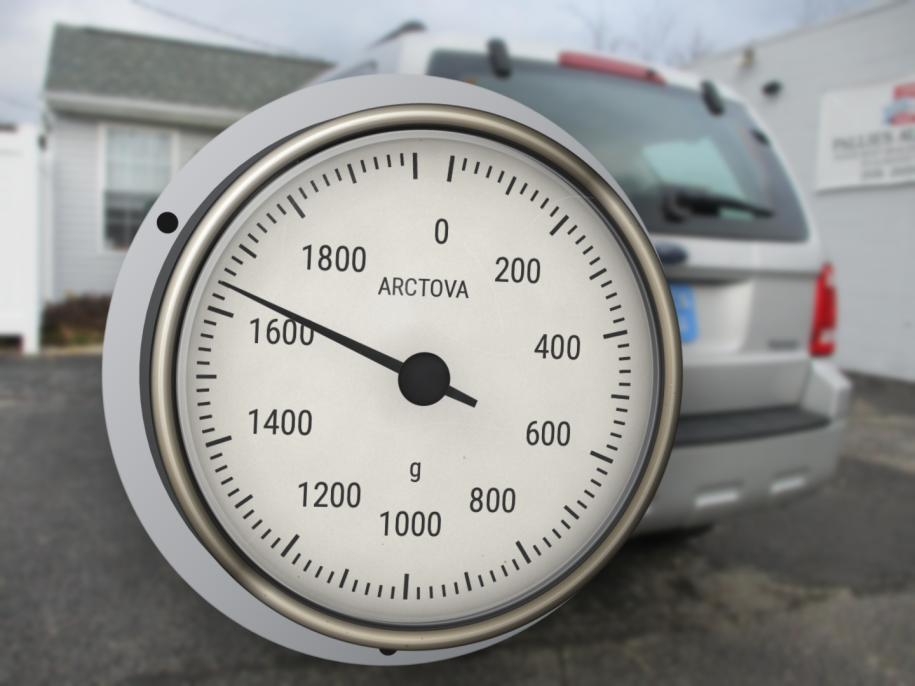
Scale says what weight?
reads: 1640 g
